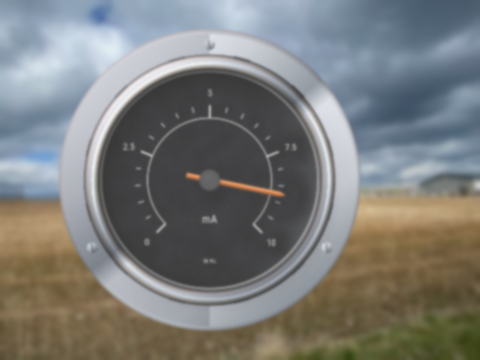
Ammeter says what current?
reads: 8.75 mA
